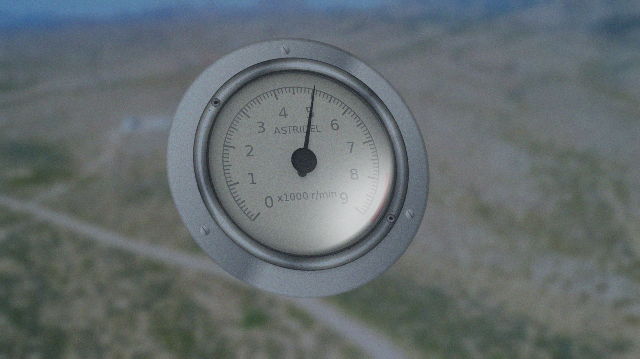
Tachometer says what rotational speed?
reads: 5000 rpm
